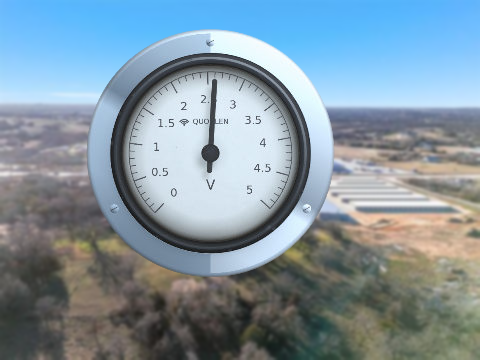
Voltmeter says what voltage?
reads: 2.6 V
